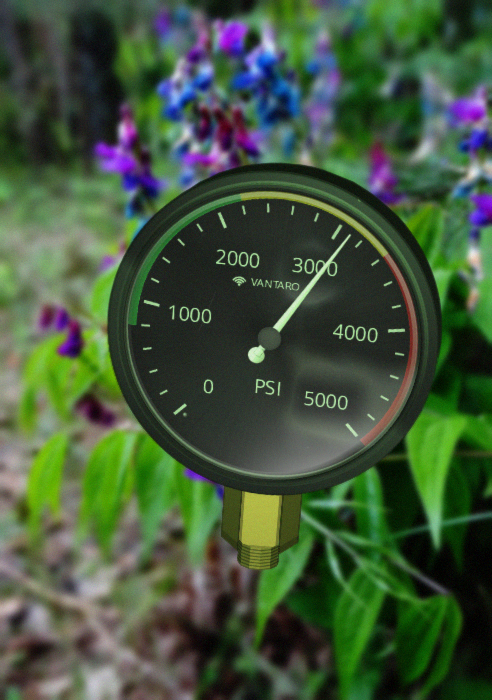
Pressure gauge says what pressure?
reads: 3100 psi
